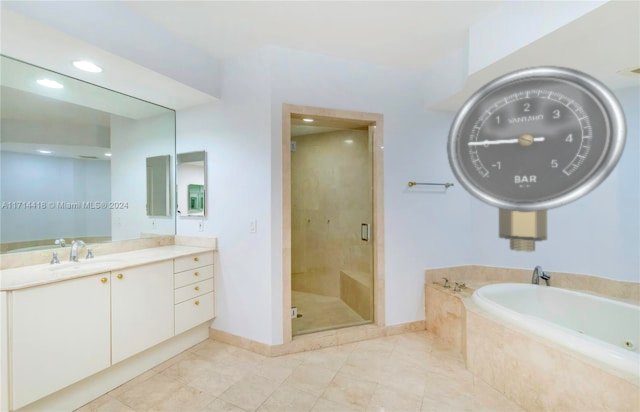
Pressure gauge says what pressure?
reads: 0 bar
